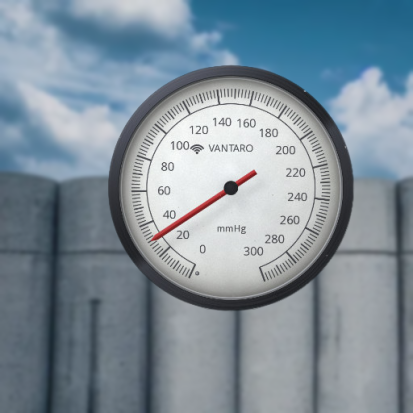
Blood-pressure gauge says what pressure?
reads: 30 mmHg
